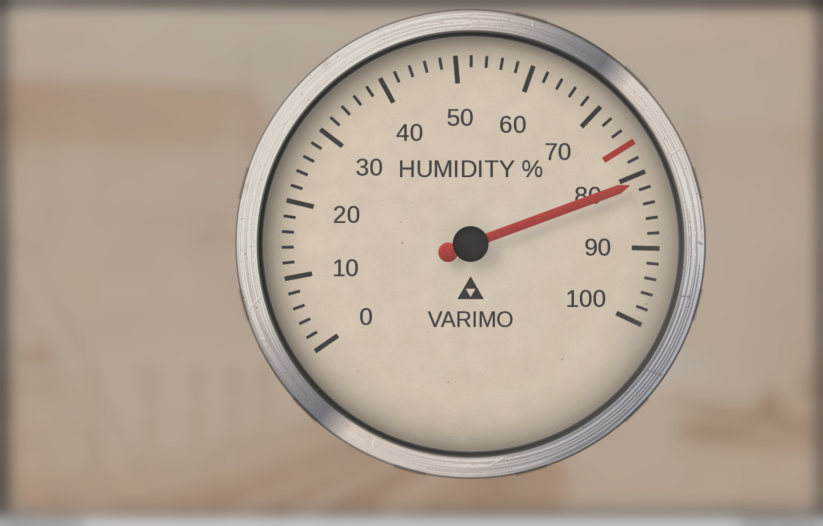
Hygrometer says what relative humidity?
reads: 81 %
